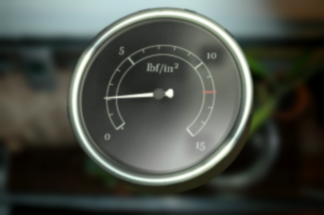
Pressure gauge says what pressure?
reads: 2 psi
